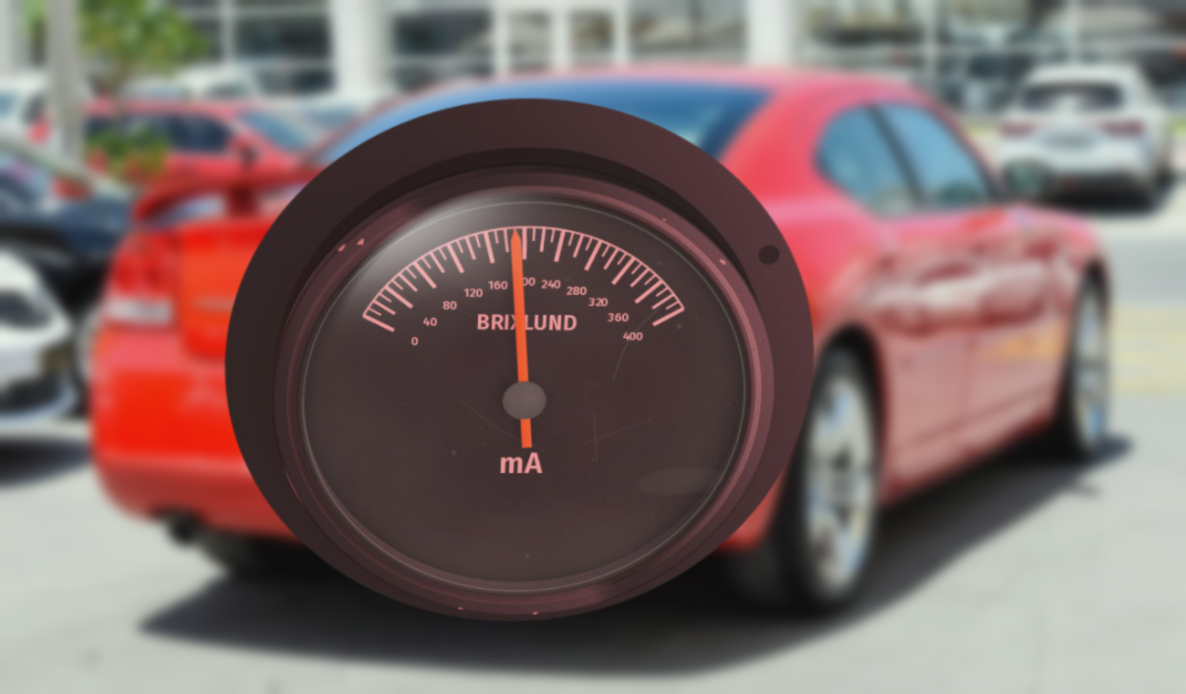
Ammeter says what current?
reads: 190 mA
